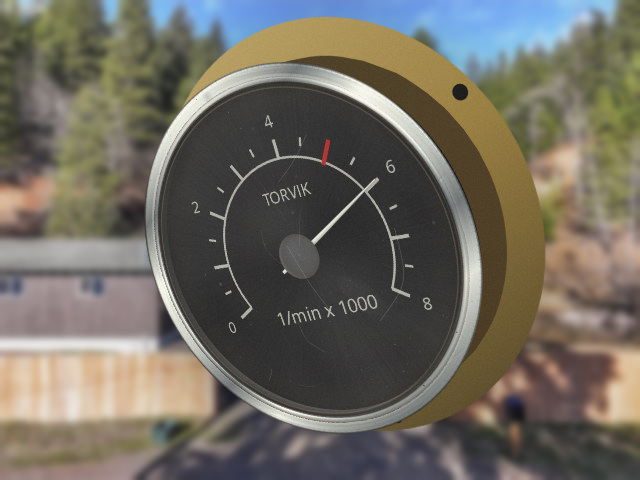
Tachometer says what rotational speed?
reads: 6000 rpm
